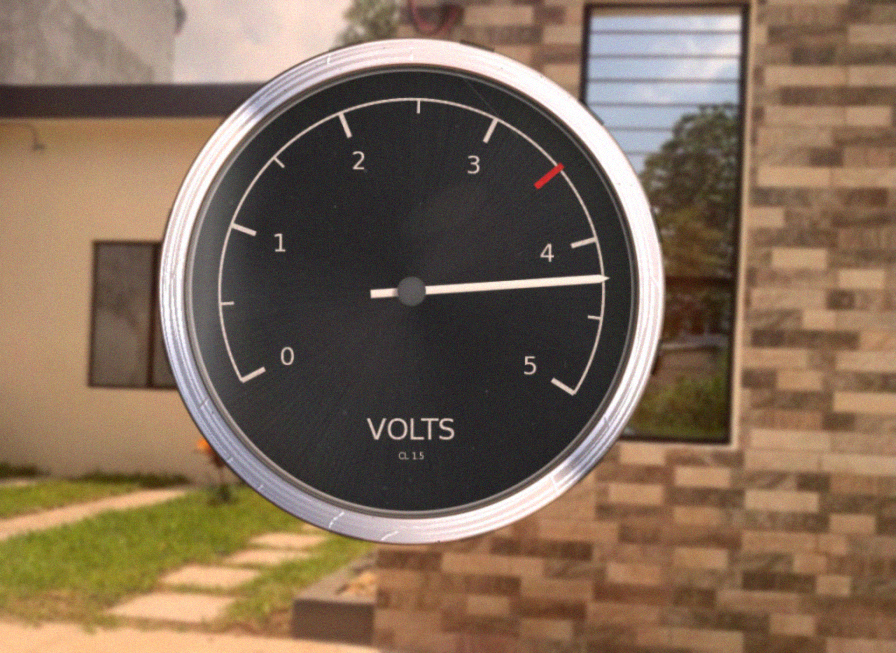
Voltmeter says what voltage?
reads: 4.25 V
